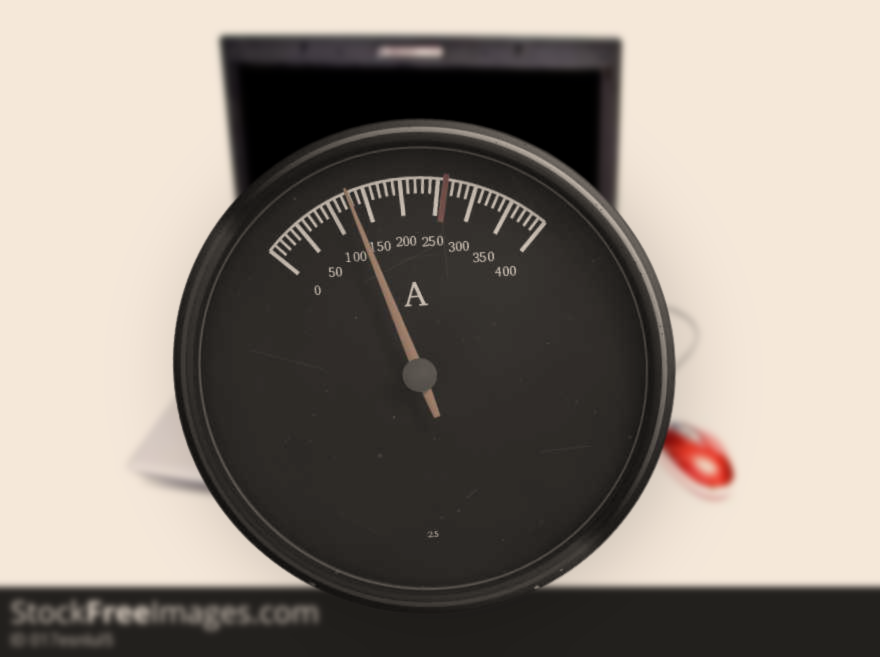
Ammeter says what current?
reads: 130 A
